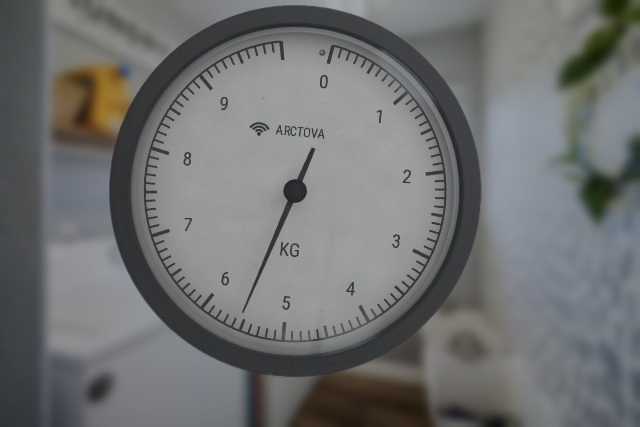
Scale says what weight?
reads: 5.55 kg
